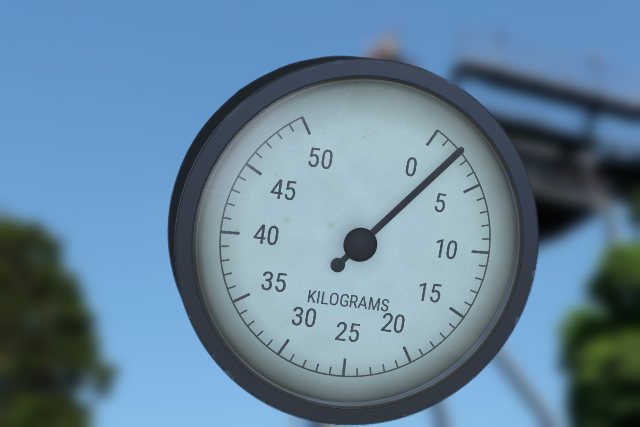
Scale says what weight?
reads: 2 kg
